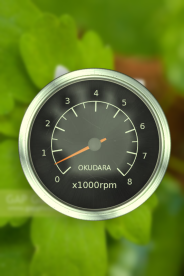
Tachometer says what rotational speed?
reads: 500 rpm
